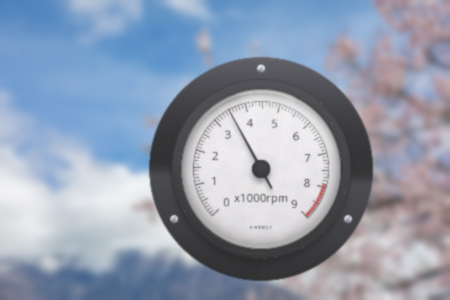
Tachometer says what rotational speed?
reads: 3500 rpm
